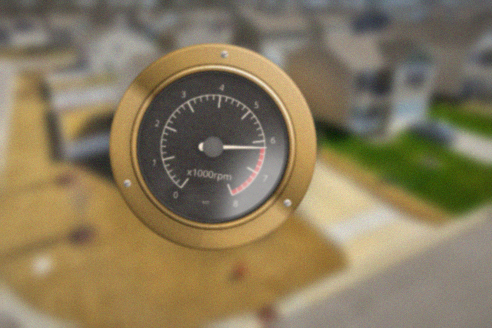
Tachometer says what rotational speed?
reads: 6200 rpm
